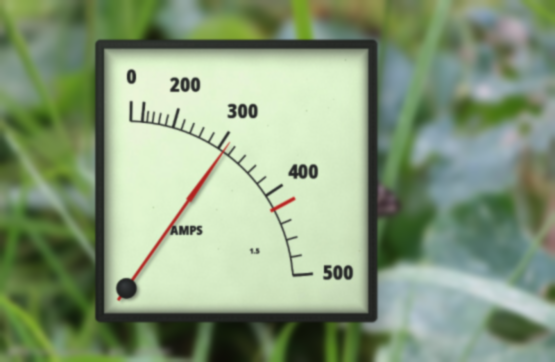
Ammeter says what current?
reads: 310 A
